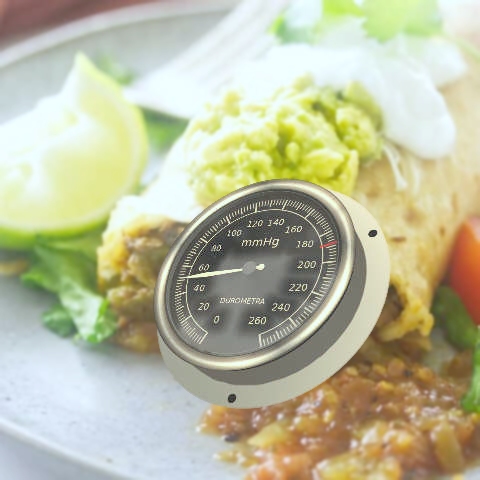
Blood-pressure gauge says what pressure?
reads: 50 mmHg
